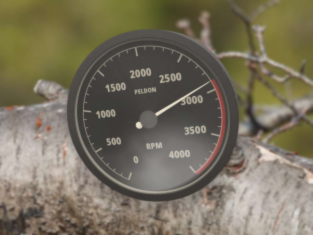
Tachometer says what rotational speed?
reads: 2900 rpm
